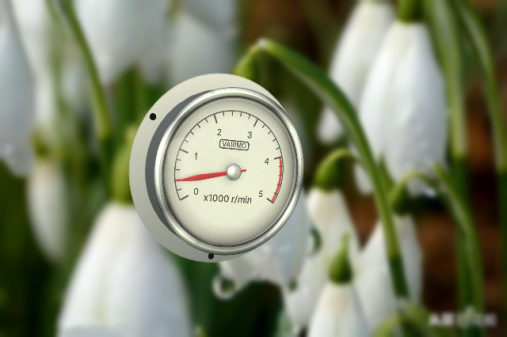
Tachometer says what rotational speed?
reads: 400 rpm
